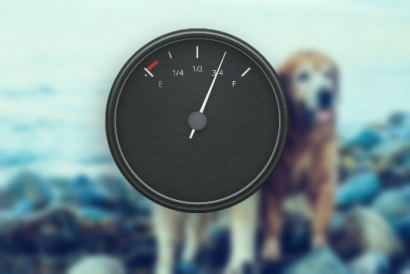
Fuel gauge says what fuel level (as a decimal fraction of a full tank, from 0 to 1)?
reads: 0.75
